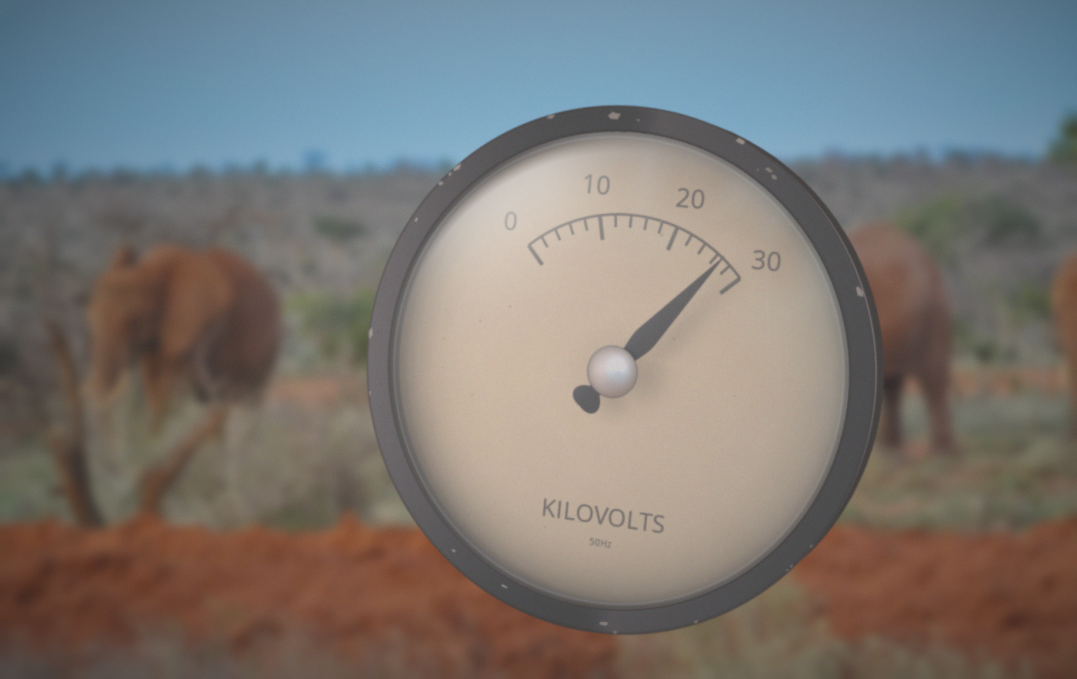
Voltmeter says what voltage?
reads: 27 kV
